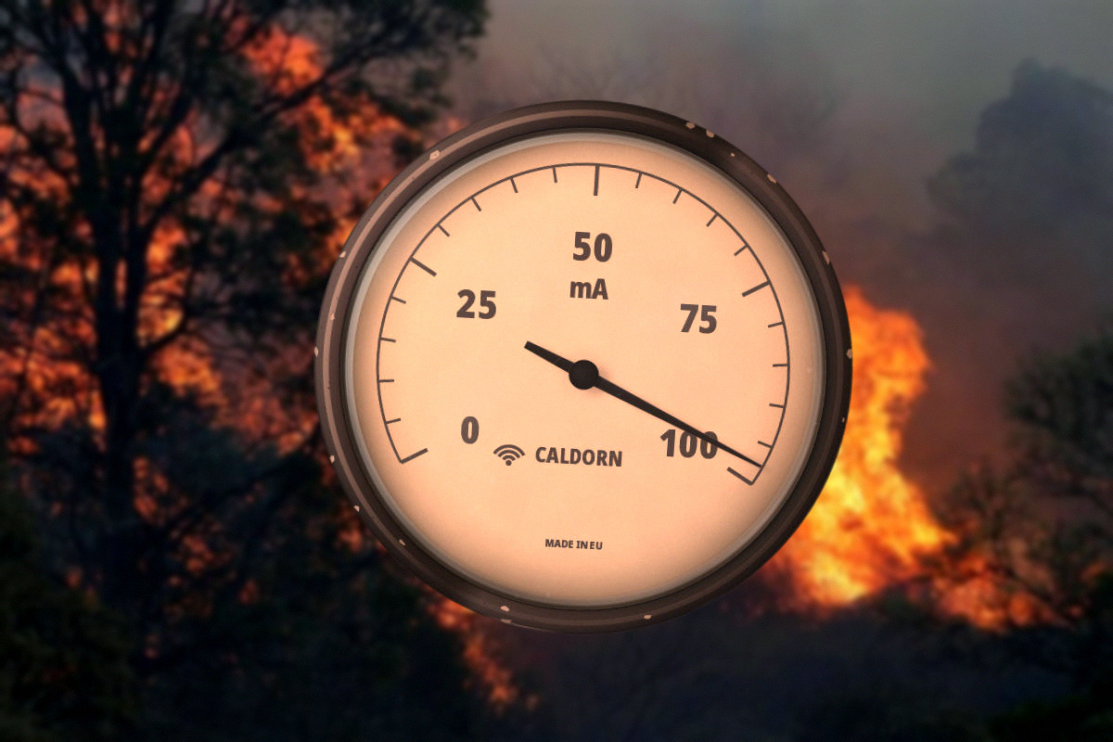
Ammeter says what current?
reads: 97.5 mA
